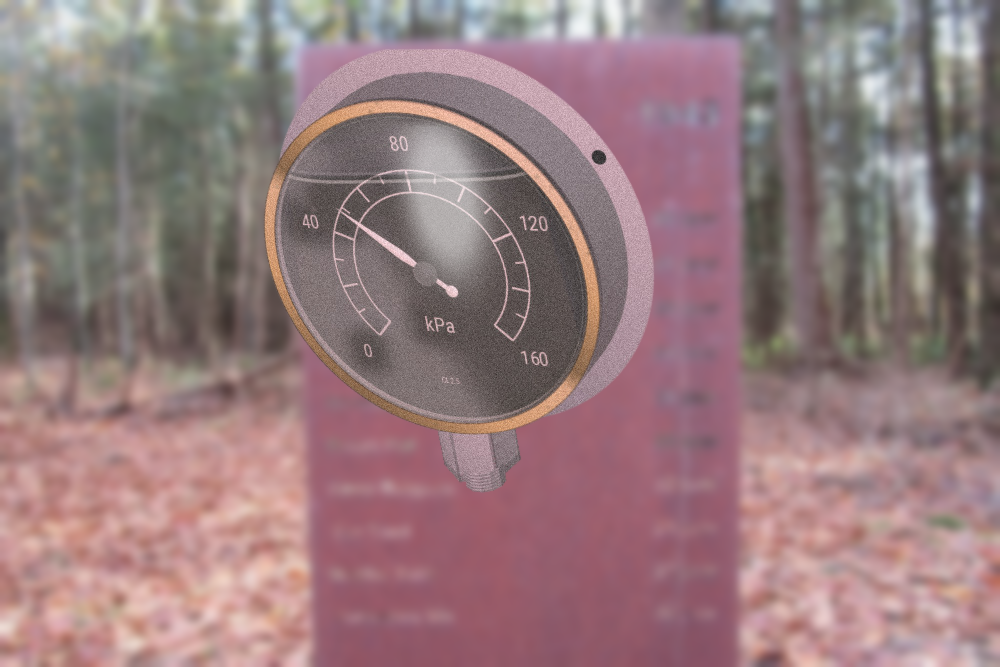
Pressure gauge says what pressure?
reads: 50 kPa
